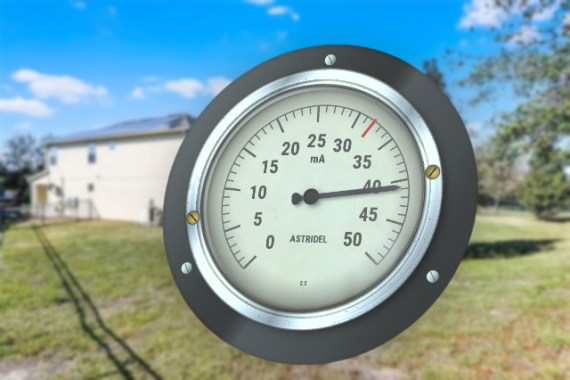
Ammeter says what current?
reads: 41 mA
